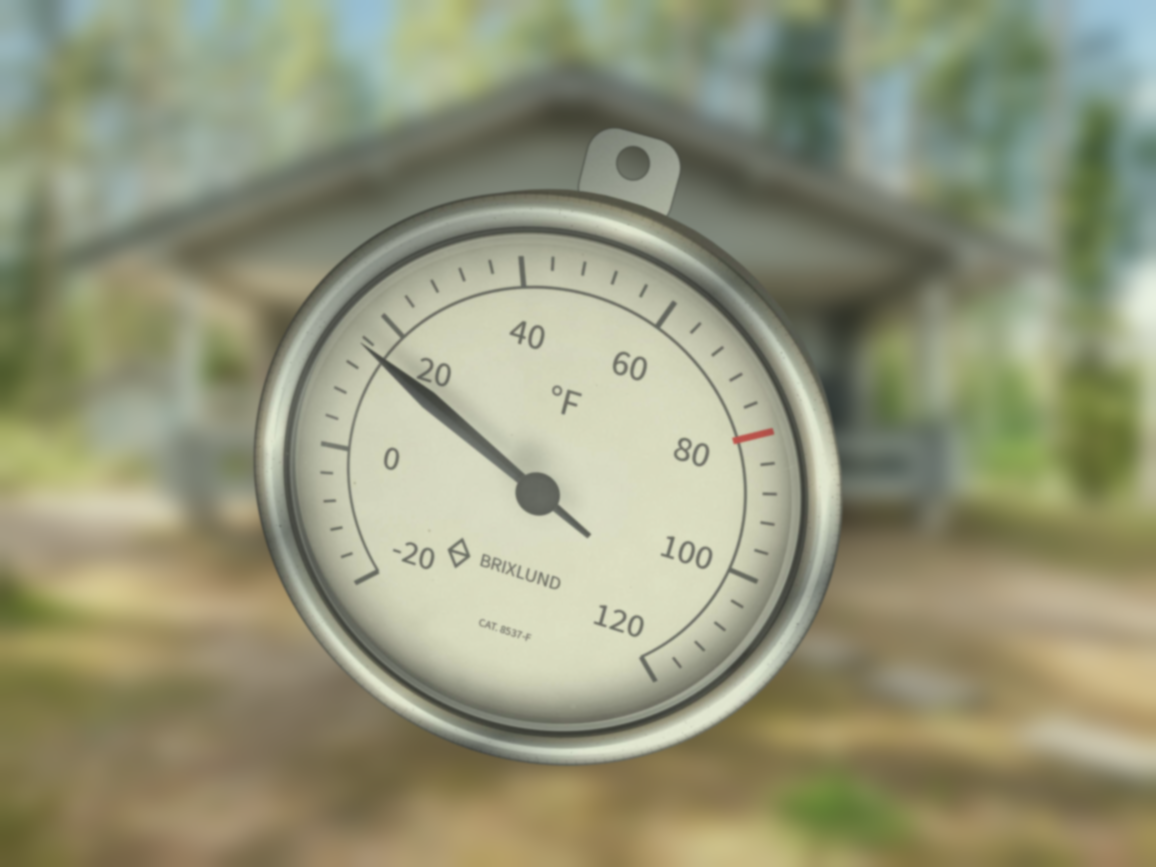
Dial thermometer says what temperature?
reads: 16 °F
